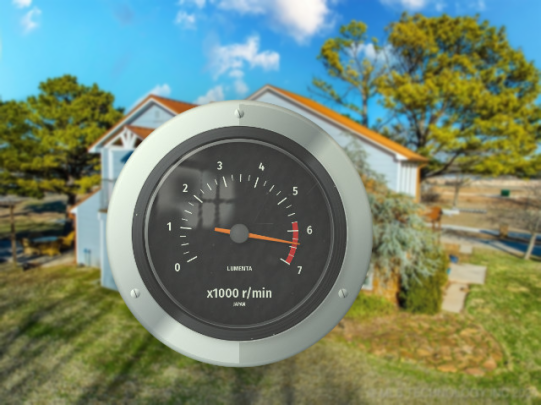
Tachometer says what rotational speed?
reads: 6375 rpm
